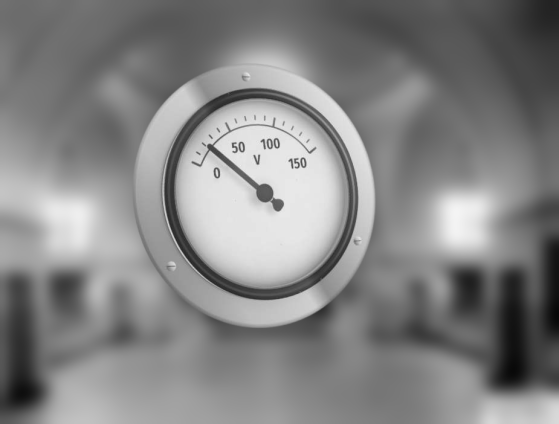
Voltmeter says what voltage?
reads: 20 V
